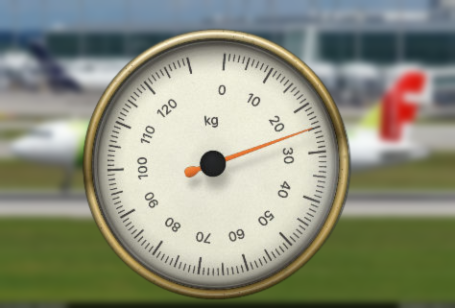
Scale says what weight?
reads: 25 kg
